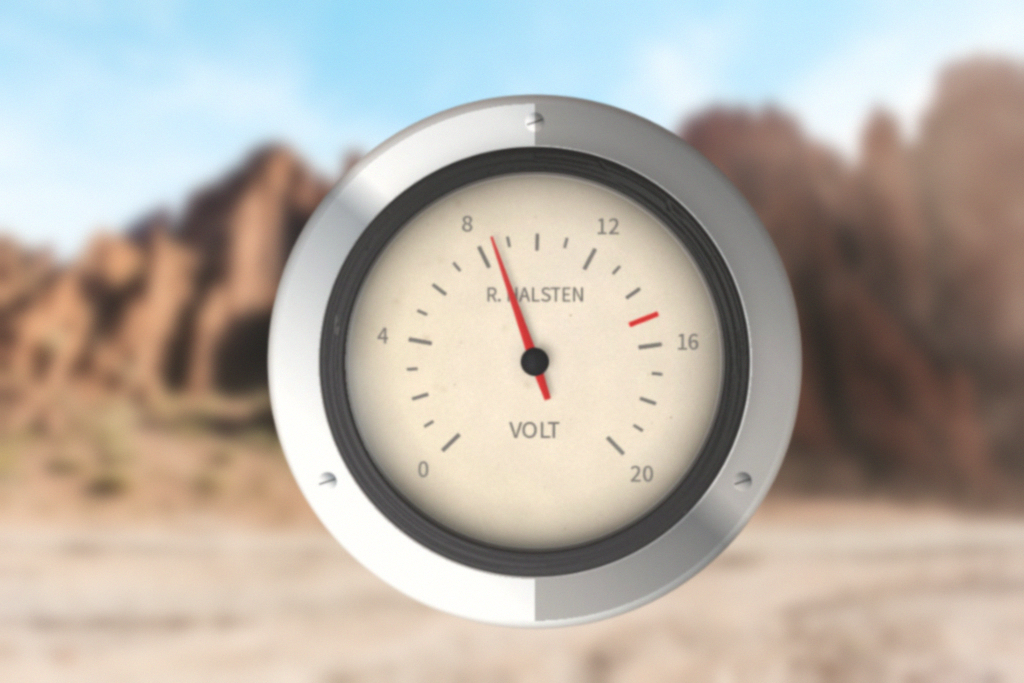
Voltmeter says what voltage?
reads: 8.5 V
